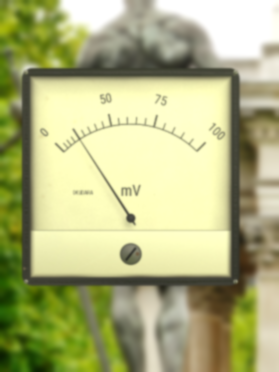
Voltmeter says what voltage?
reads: 25 mV
